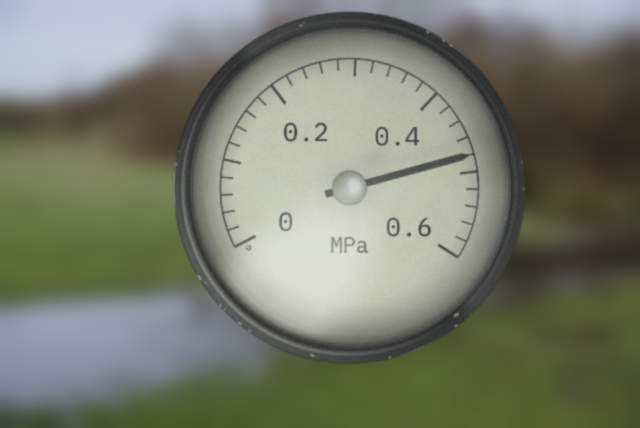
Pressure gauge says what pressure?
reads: 0.48 MPa
